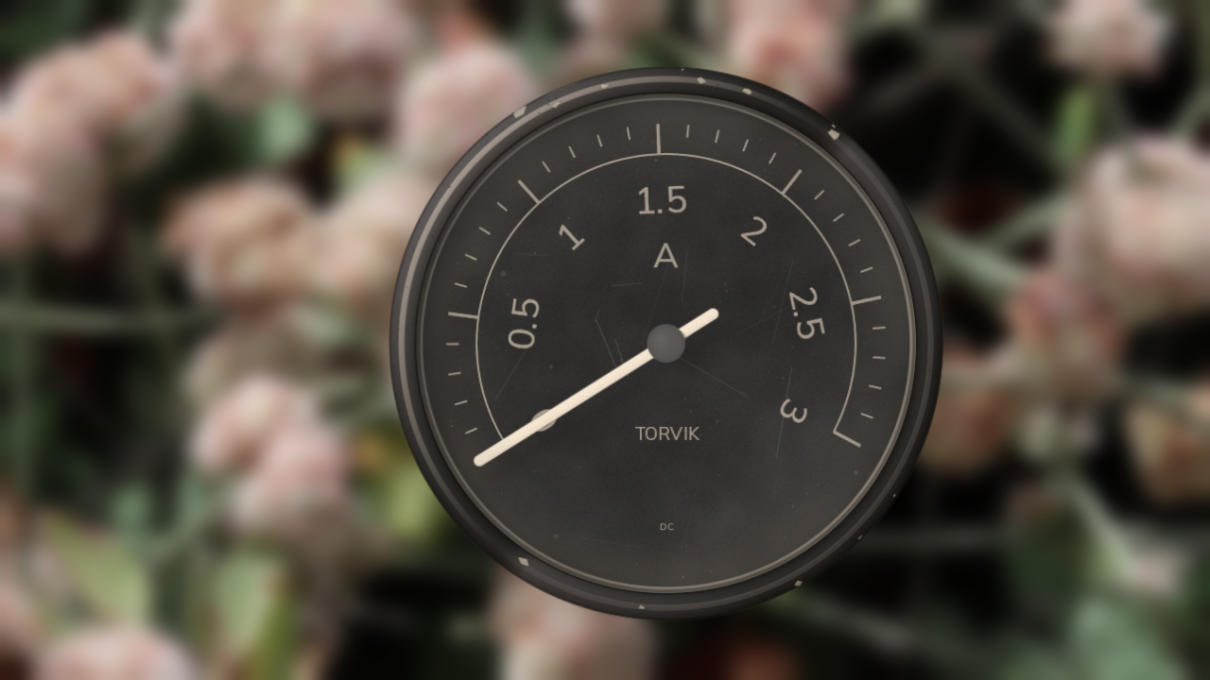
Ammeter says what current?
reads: 0 A
